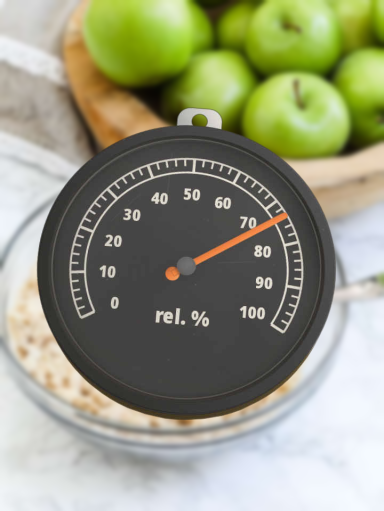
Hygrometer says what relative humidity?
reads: 74 %
